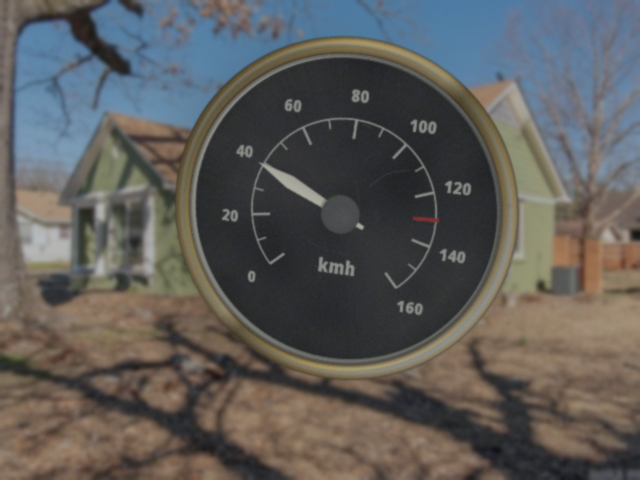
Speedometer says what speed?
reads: 40 km/h
